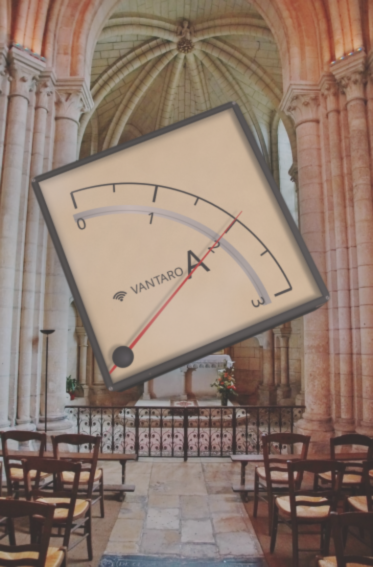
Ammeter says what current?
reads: 2 A
